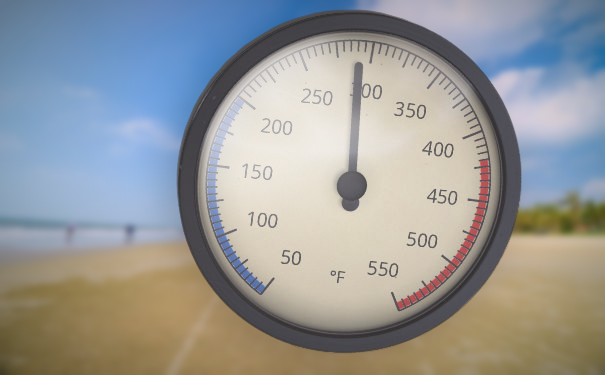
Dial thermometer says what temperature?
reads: 290 °F
